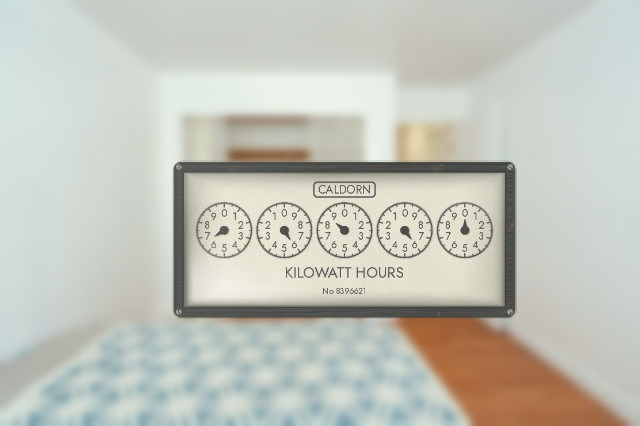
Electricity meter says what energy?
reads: 65860 kWh
